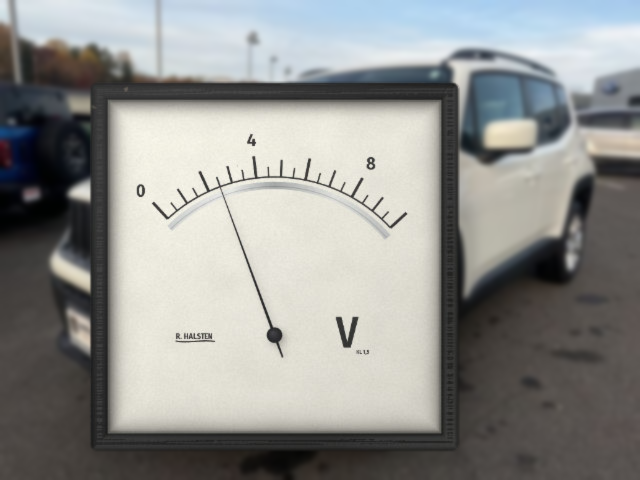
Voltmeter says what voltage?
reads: 2.5 V
